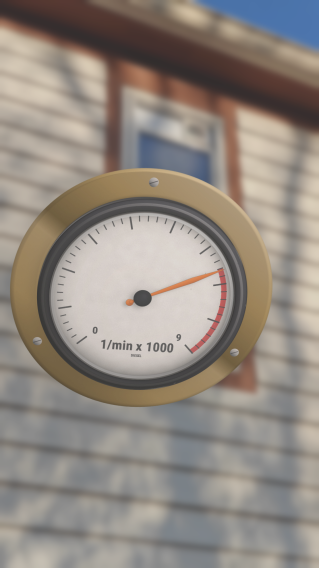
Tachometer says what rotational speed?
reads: 6600 rpm
